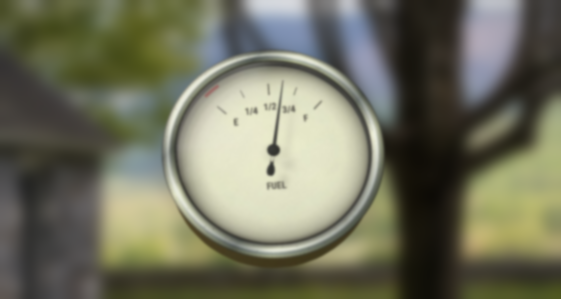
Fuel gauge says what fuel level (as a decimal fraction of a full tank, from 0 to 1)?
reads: 0.625
